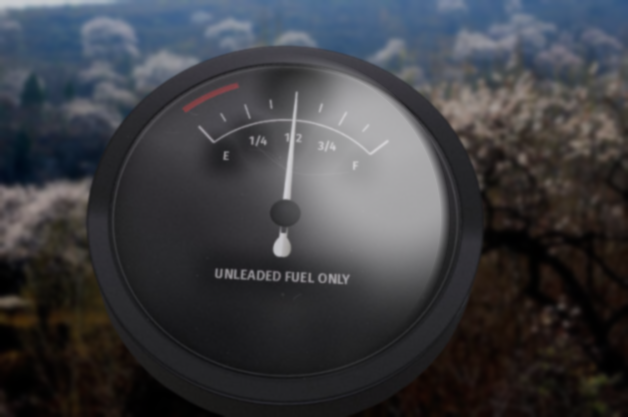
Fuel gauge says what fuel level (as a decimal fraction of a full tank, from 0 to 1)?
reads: 0.5
